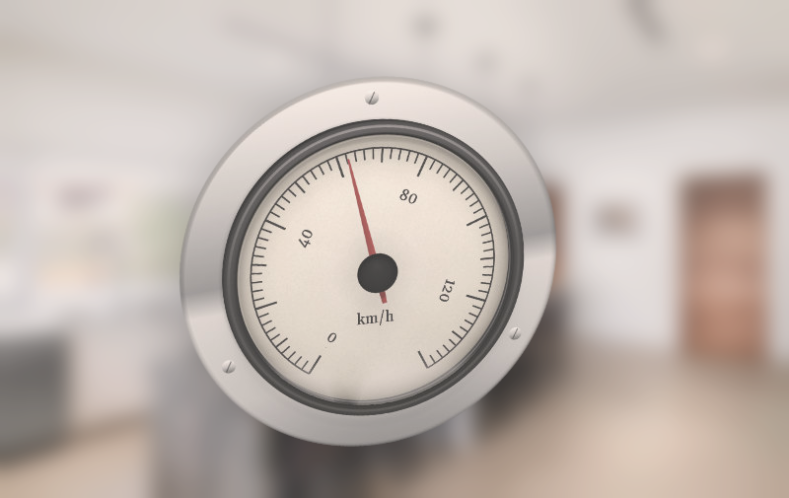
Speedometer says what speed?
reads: 62 km/h
